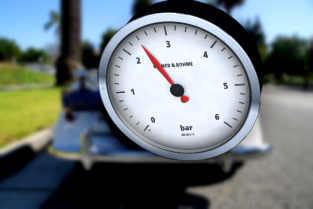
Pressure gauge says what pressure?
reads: 2.4 bar
